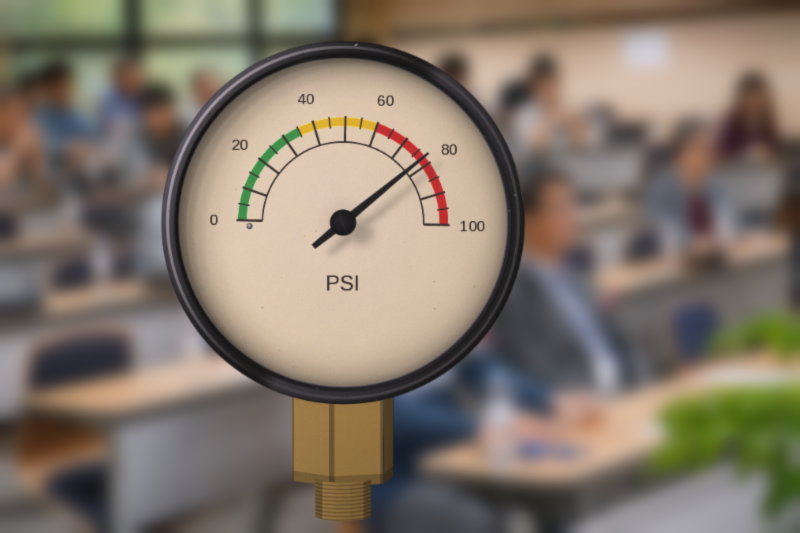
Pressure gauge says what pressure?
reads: 77.5 psi
